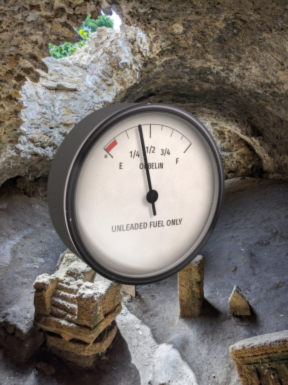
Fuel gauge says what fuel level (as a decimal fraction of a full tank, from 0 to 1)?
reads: 0.375
